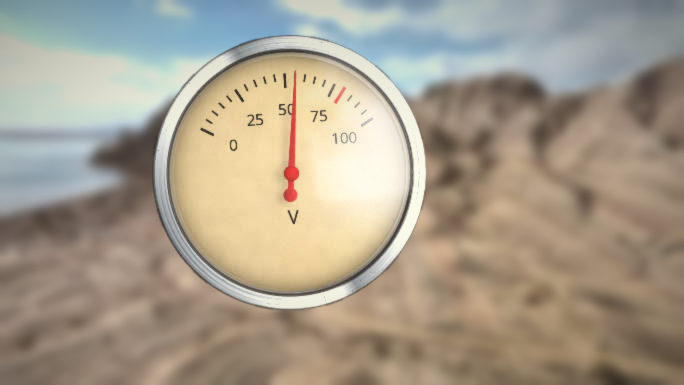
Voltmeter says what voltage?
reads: 55 V
